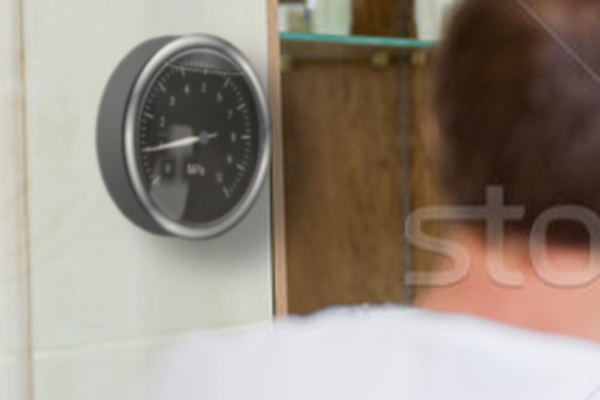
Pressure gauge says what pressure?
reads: 1 MPa
